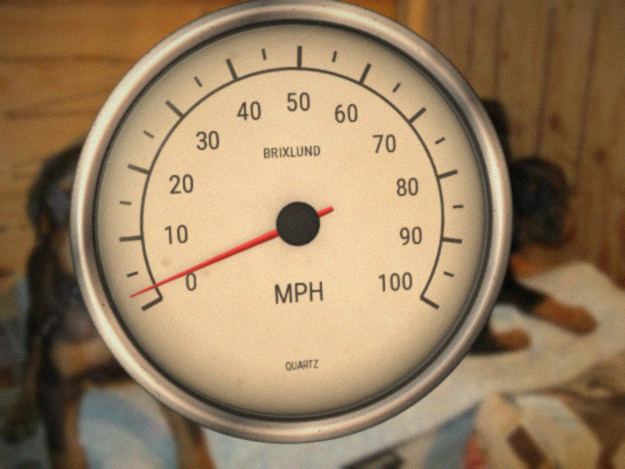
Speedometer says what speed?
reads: 2.5 mph
